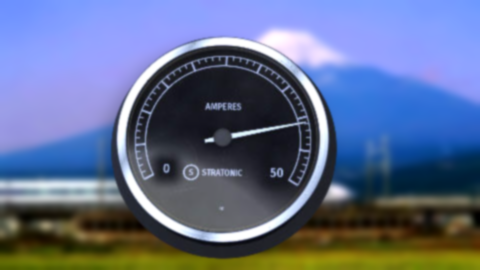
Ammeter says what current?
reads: 41 A
